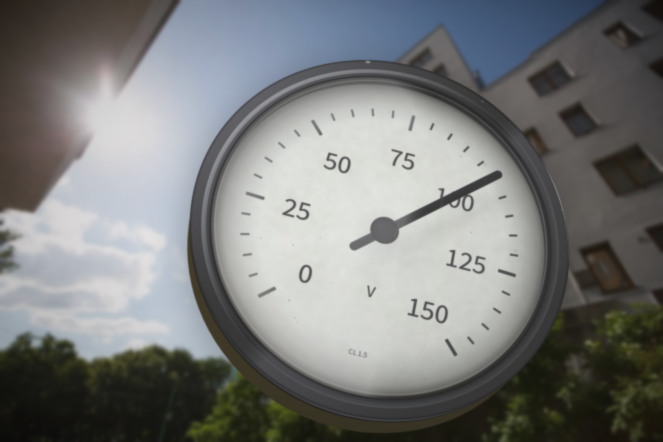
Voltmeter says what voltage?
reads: 100 V
